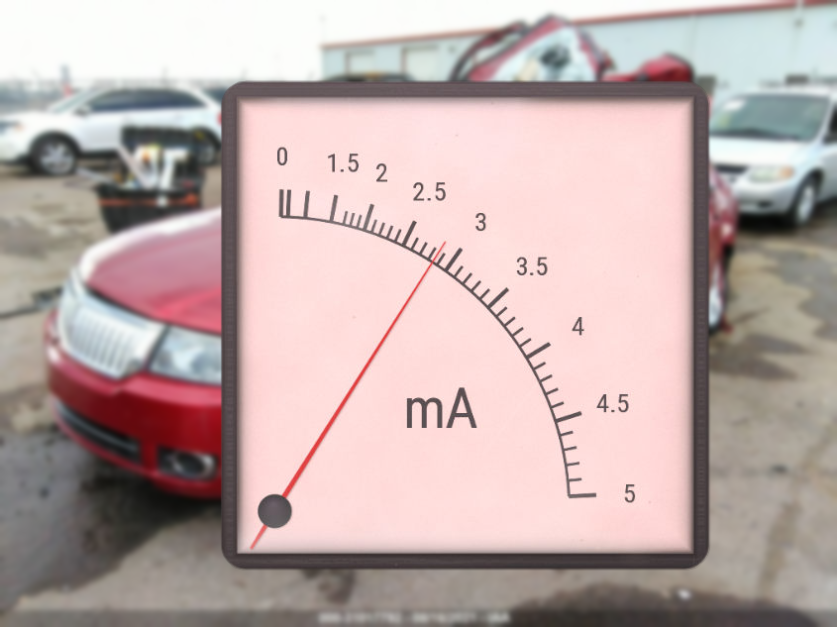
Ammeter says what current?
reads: 2.85 mA
